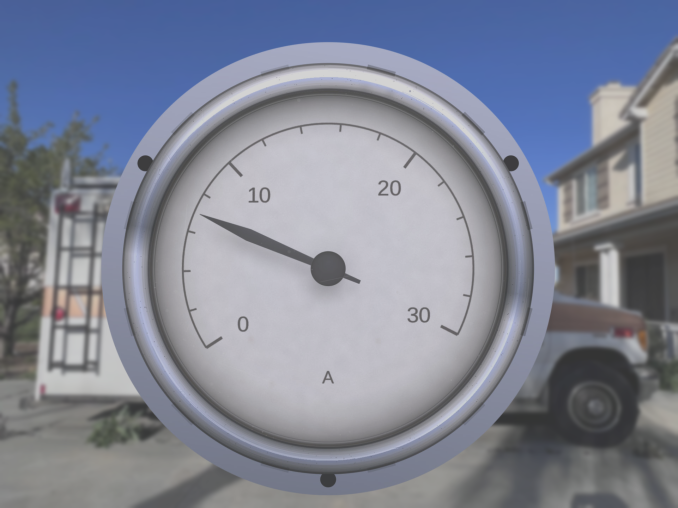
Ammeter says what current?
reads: 7 A
